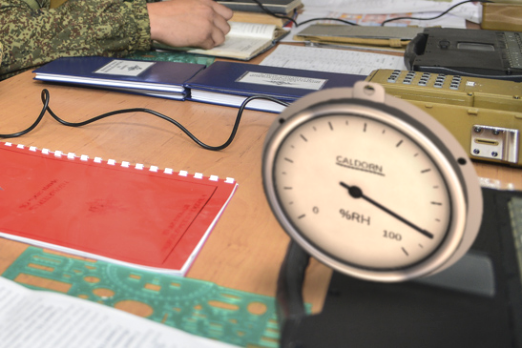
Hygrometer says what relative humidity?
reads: 90 %
